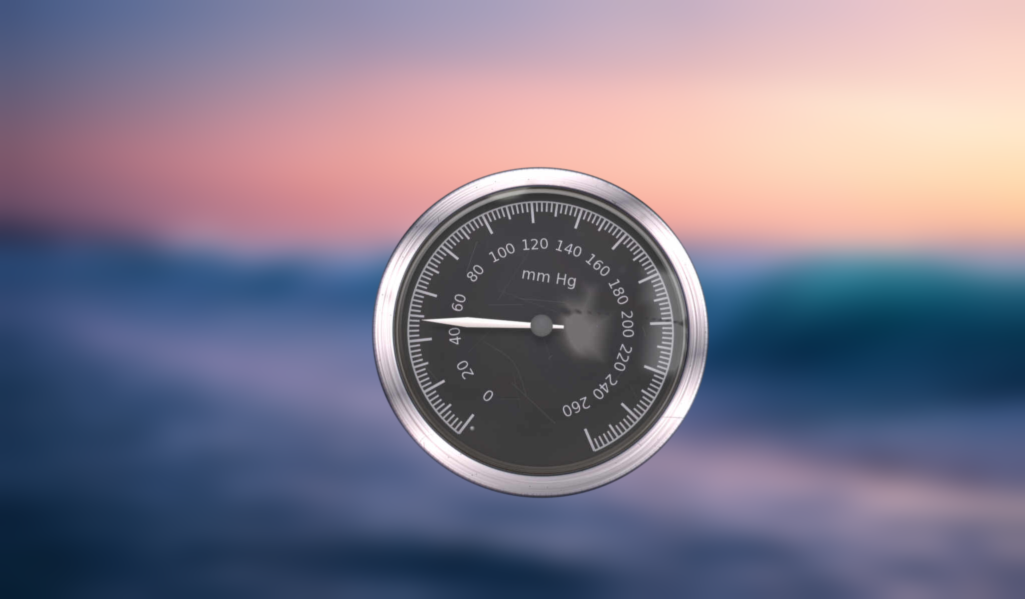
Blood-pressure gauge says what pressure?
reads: 48 mmHg
